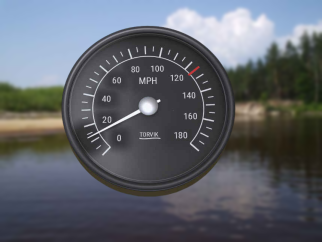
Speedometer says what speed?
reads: 12.5 mph
